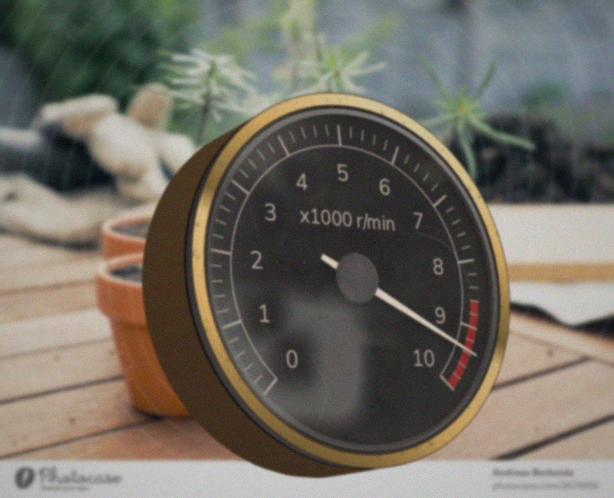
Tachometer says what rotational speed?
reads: 9400 rpm
